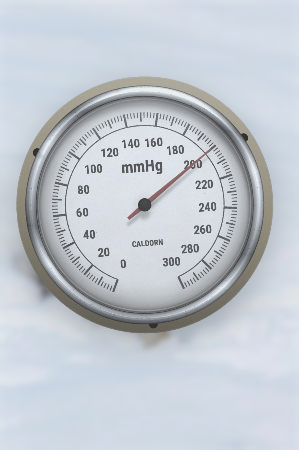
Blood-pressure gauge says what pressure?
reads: 200 mmHg
